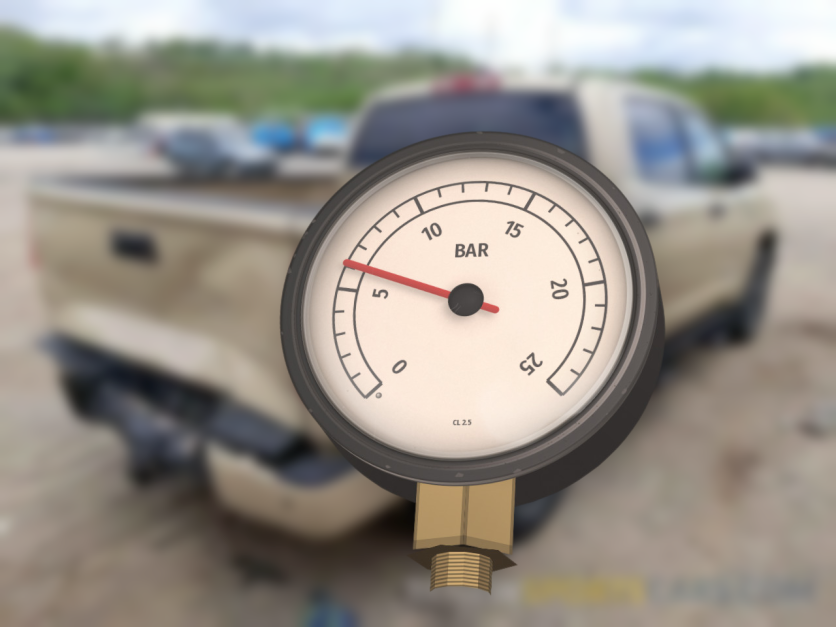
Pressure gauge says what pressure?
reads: 6 bar
